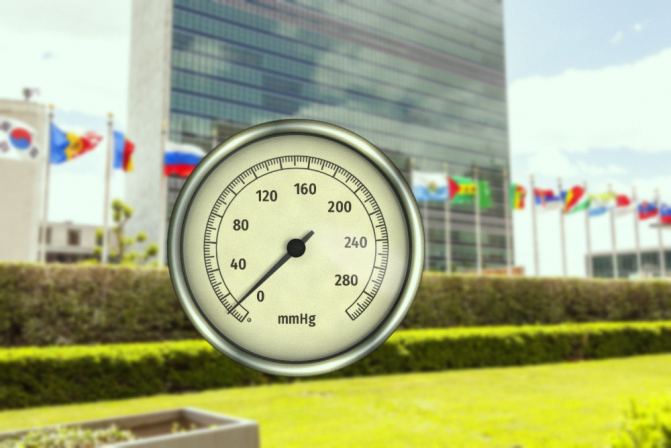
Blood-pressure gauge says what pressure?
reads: 10 mmHg
